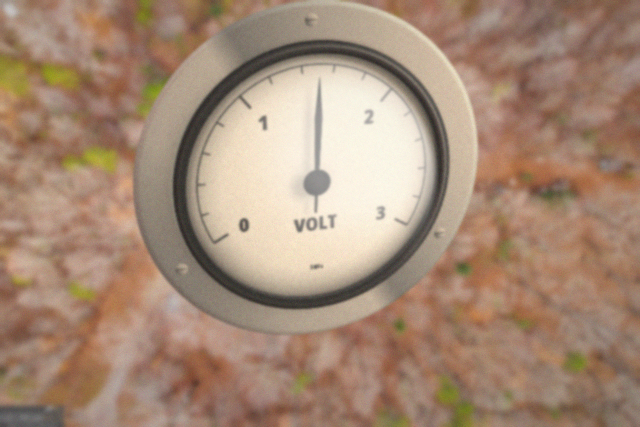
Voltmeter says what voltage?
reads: 1.5 V
